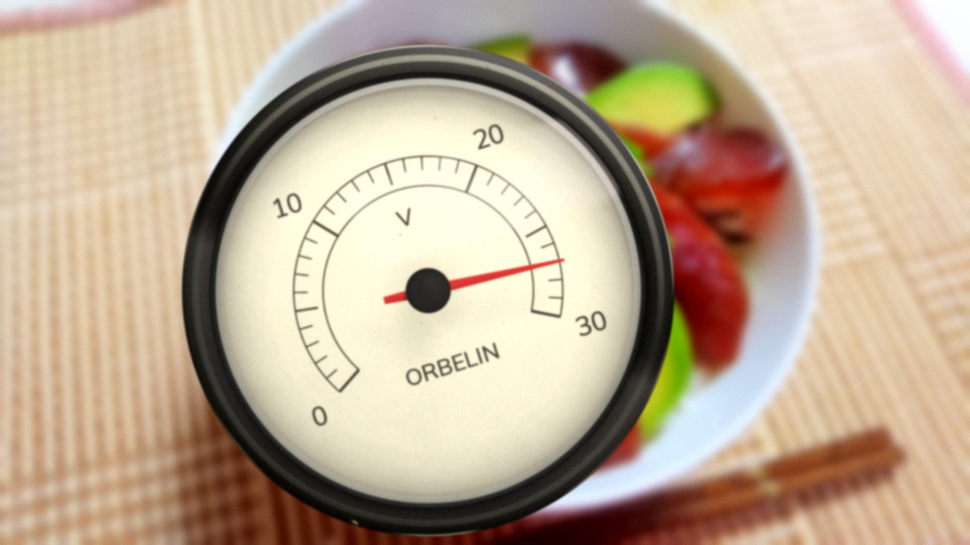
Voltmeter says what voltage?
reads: 27 V
